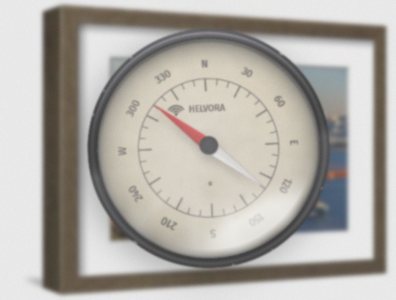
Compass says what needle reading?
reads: 310 °
